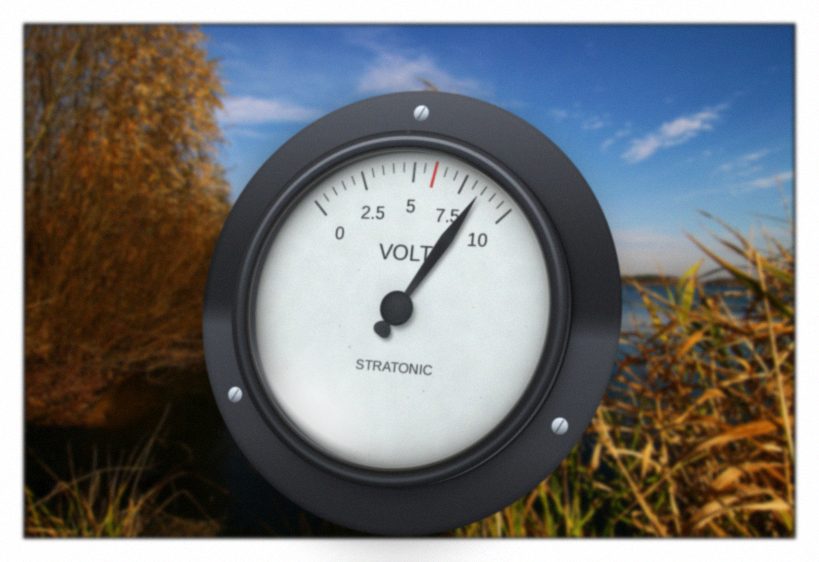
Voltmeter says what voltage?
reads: 8.5 V
